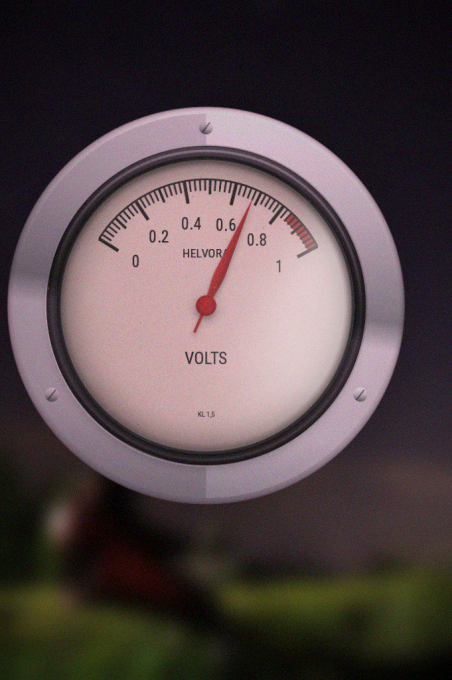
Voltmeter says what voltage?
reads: 0.68 V
